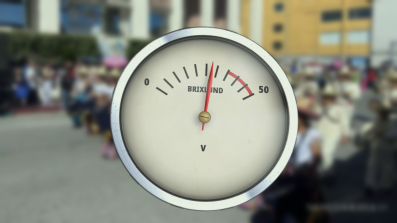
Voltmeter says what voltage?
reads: 27.5 V
